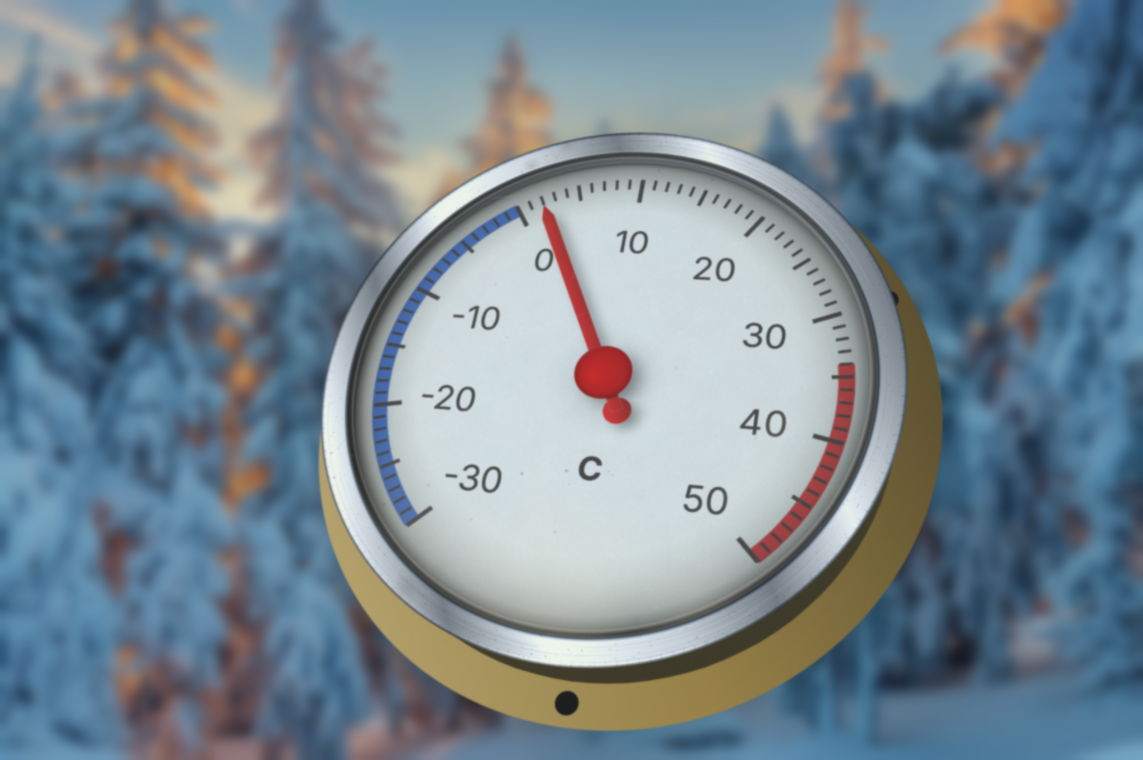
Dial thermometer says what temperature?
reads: 2 °C
